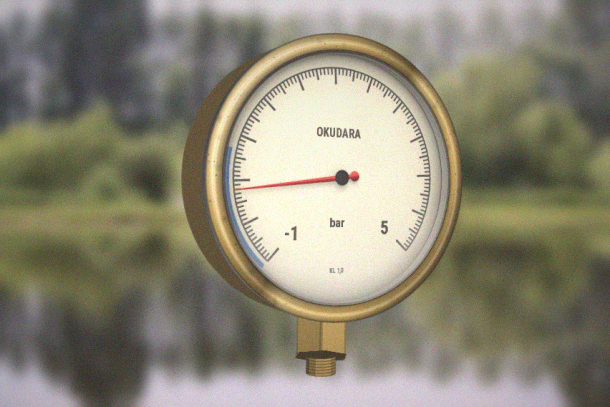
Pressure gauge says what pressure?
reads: -0.1 bar
